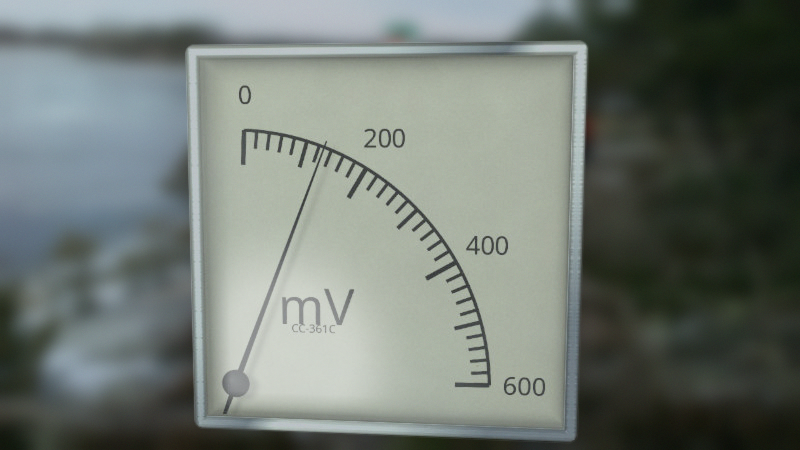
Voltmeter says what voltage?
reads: 130 mV
